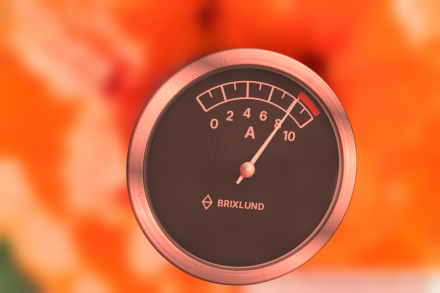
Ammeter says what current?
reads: 8 A
